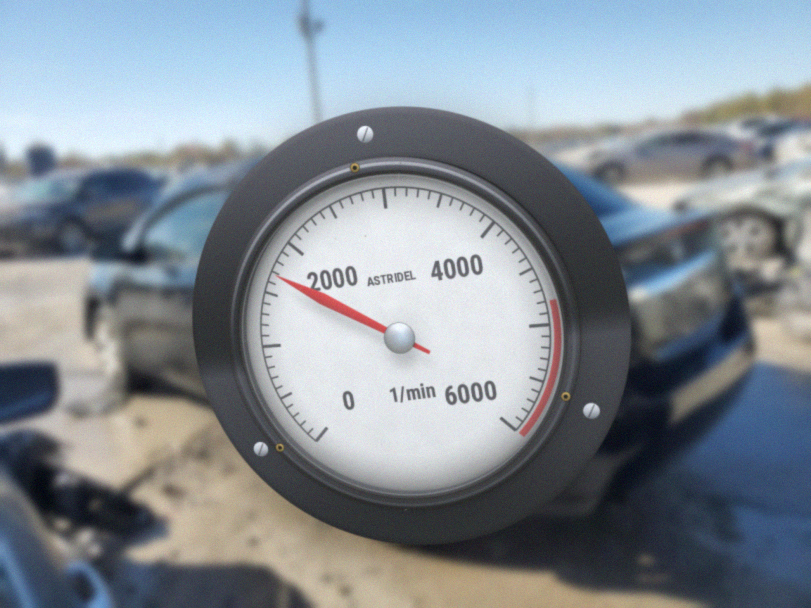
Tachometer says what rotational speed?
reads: 1700 rpm
